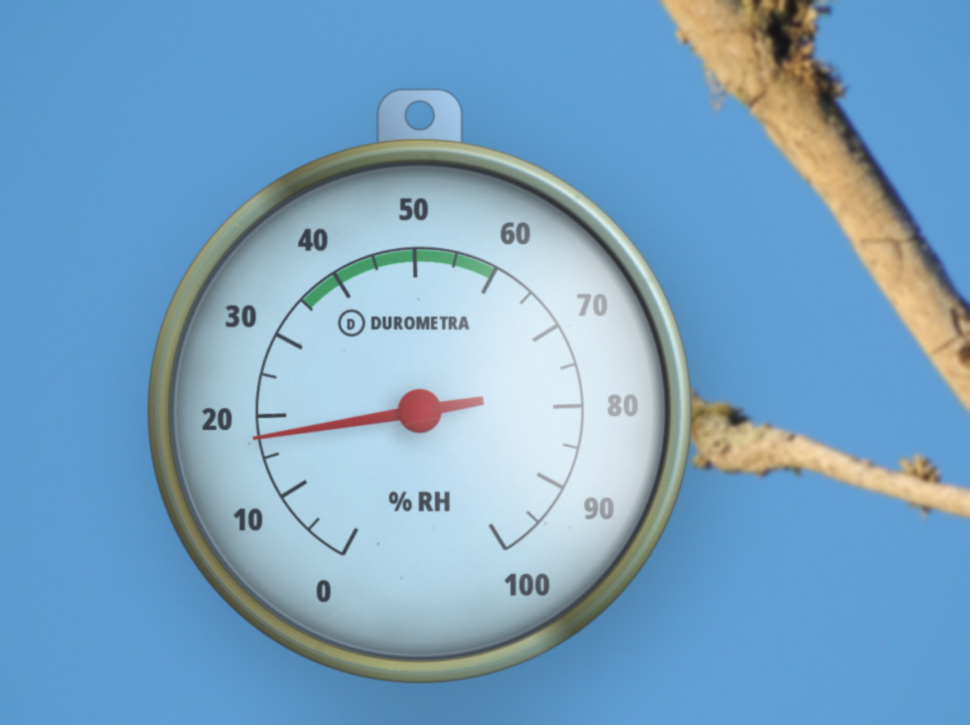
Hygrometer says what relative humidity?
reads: 17.5 %
